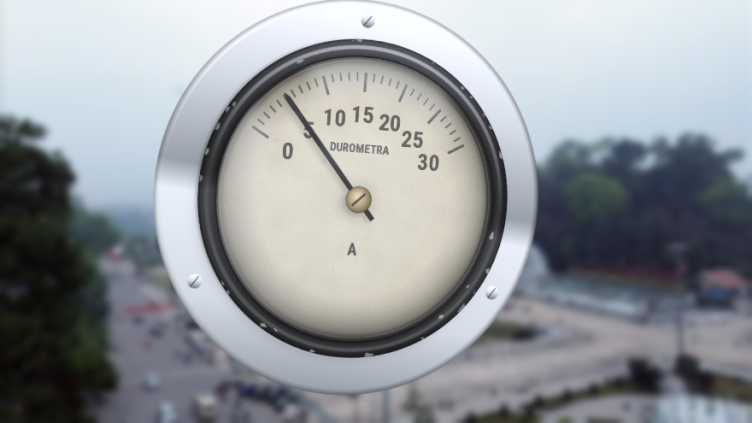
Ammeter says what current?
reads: 5 A
